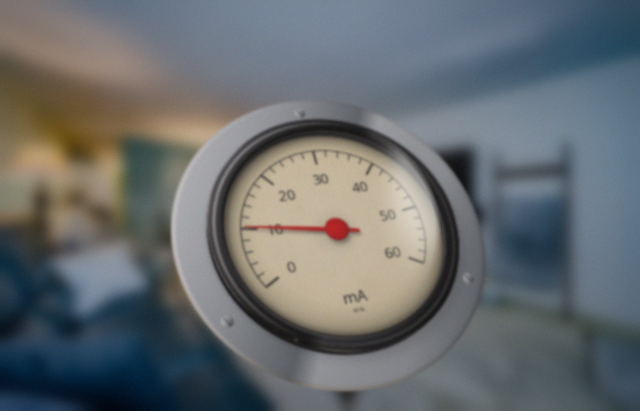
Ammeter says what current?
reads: 10 mA
